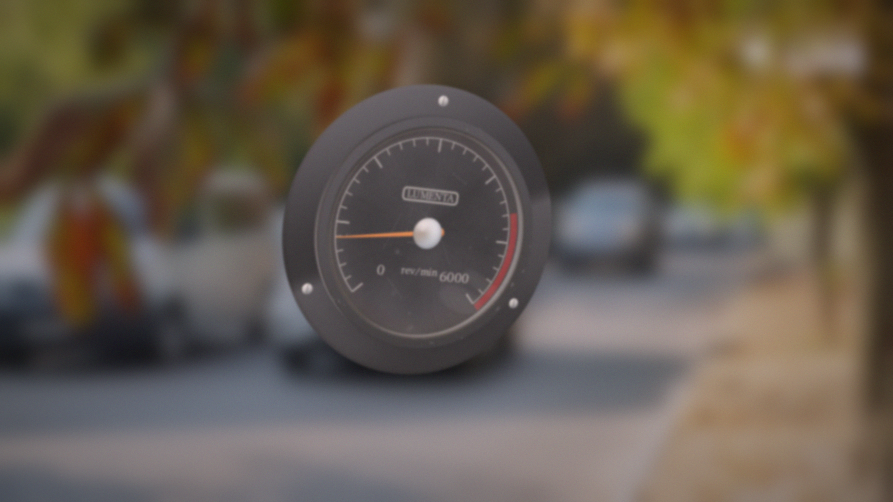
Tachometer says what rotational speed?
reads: 800 rpm
